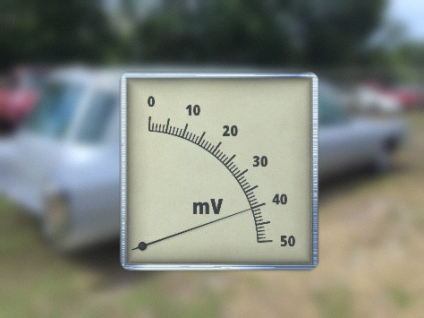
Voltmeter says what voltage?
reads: 40 mV
